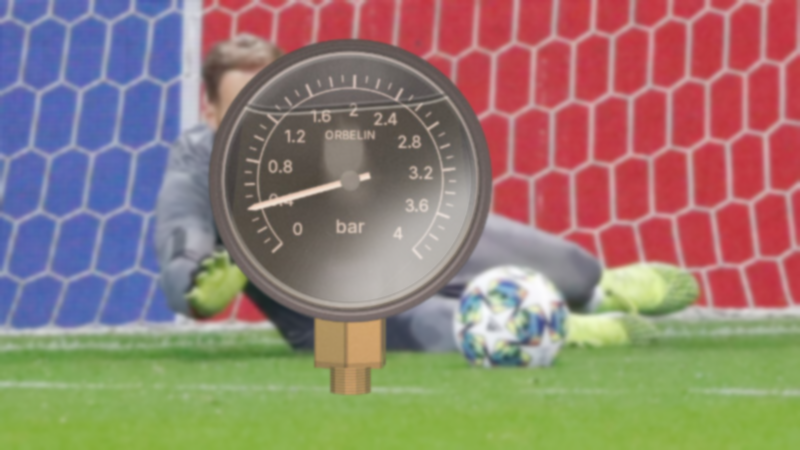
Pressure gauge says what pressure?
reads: 0.4 bar
